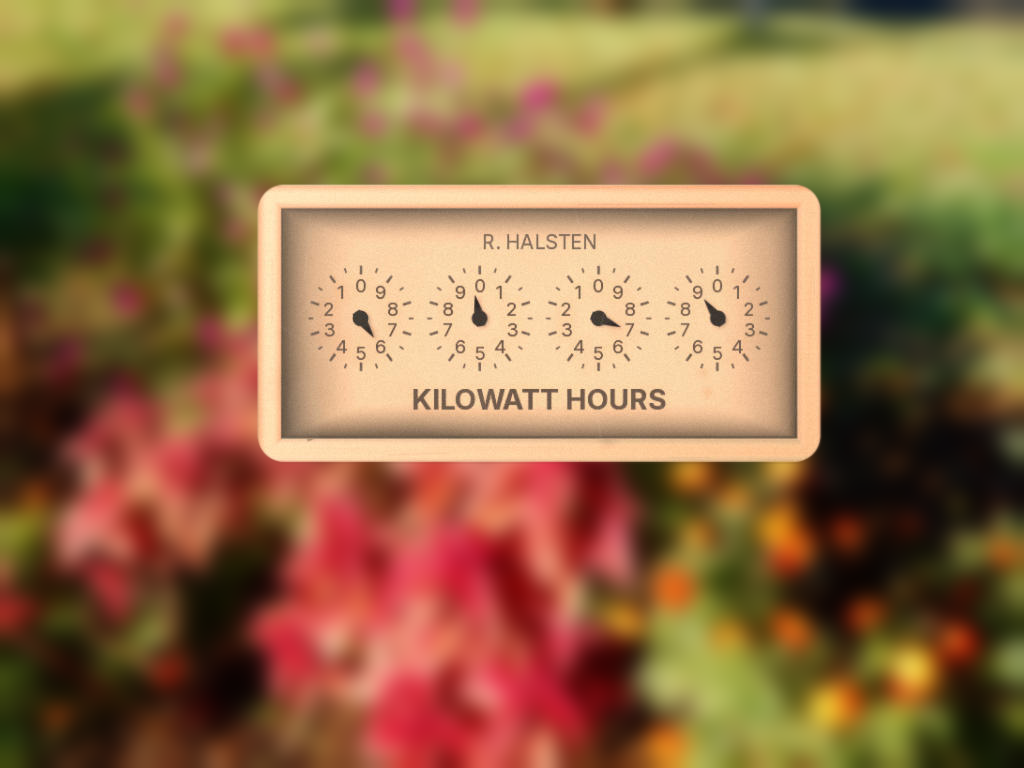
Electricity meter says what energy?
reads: 5969 kWh
